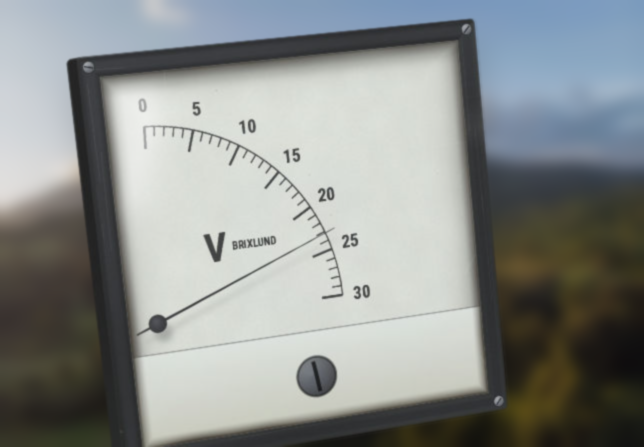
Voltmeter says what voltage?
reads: 23 V
